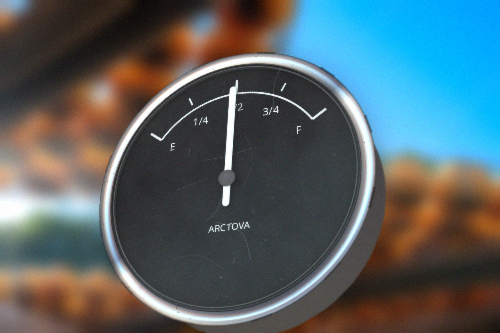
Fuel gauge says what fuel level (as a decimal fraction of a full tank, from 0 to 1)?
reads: 0.5
